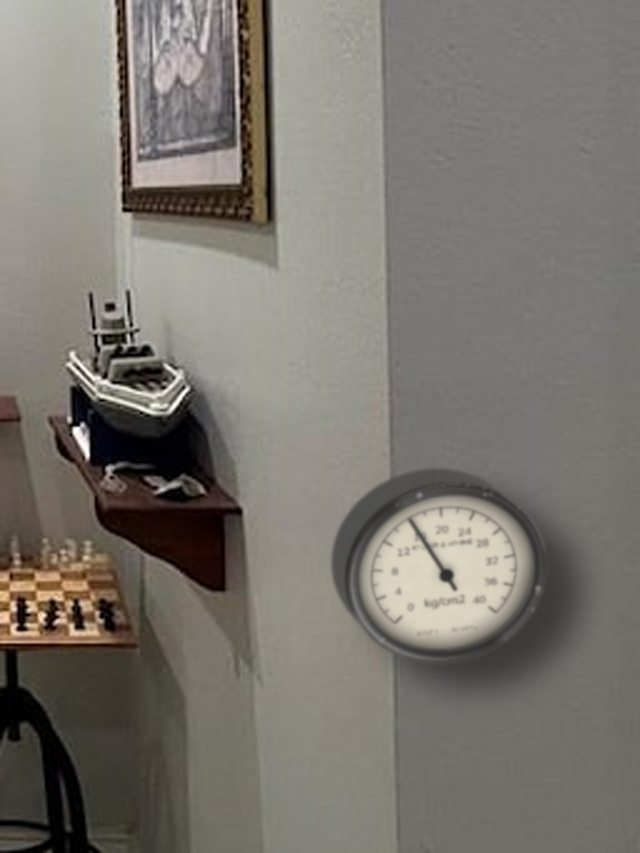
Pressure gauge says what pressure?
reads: 16 kg/cm²
